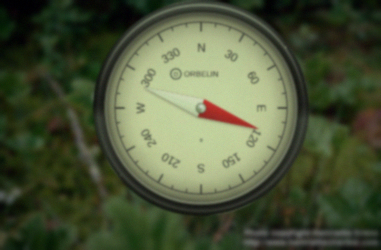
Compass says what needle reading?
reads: 110 °
